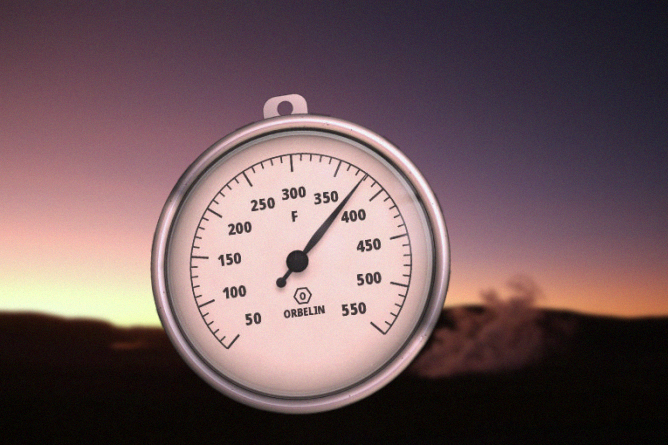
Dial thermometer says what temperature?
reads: 380 °F
